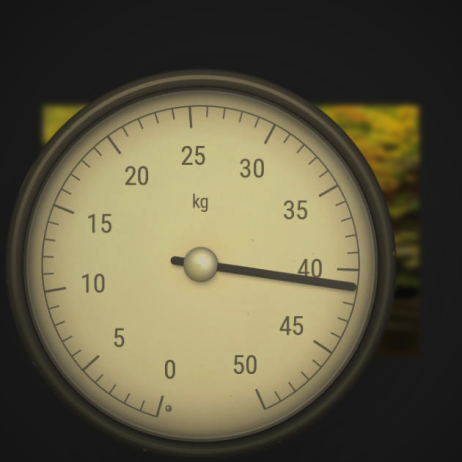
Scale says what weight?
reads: 41 kg
